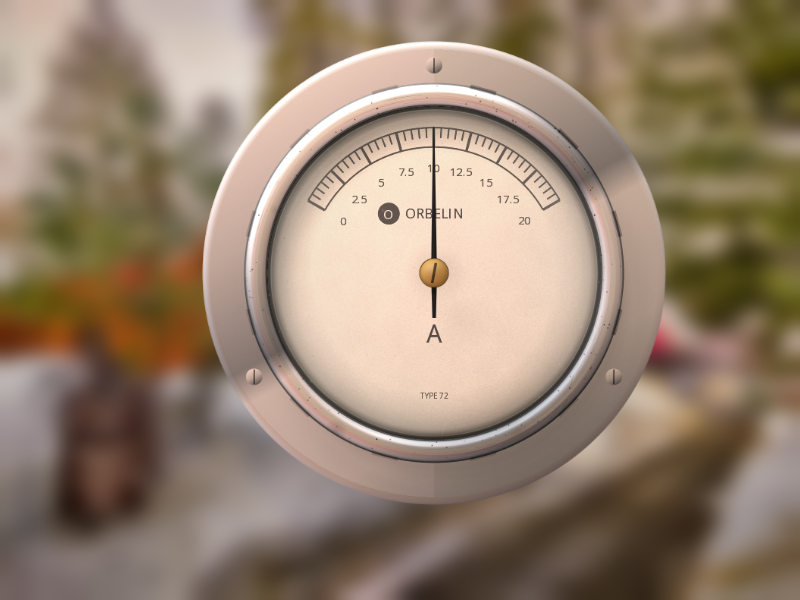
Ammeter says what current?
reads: 10 A
